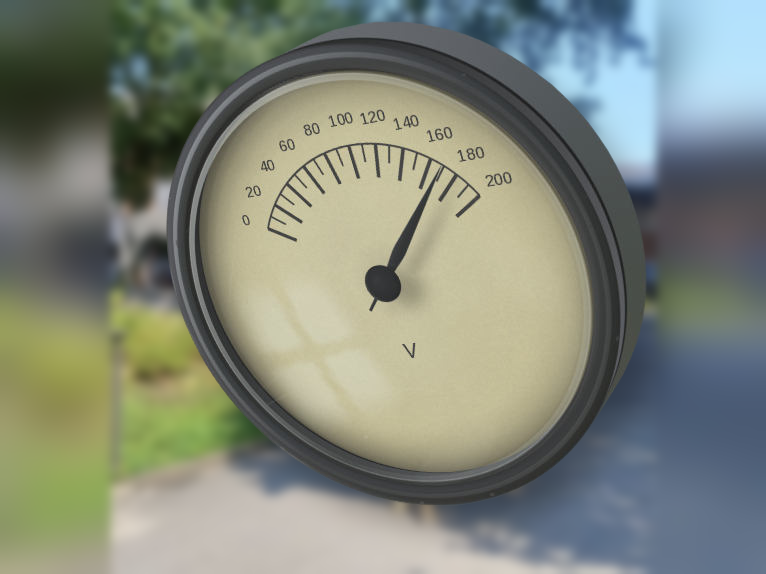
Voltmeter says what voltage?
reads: 170 V
